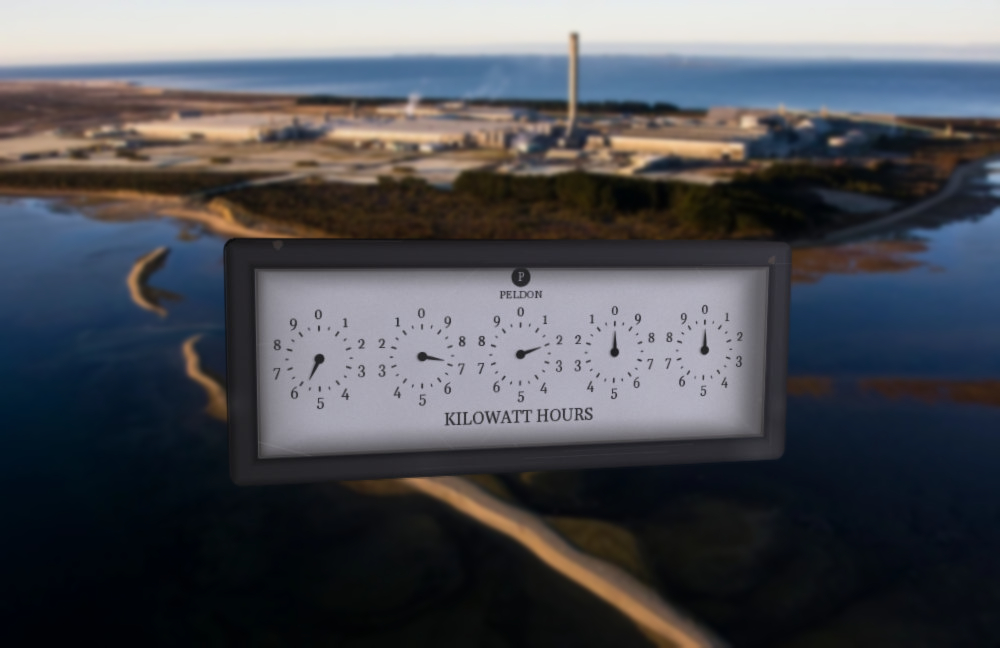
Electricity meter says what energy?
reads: 57200 kWh
